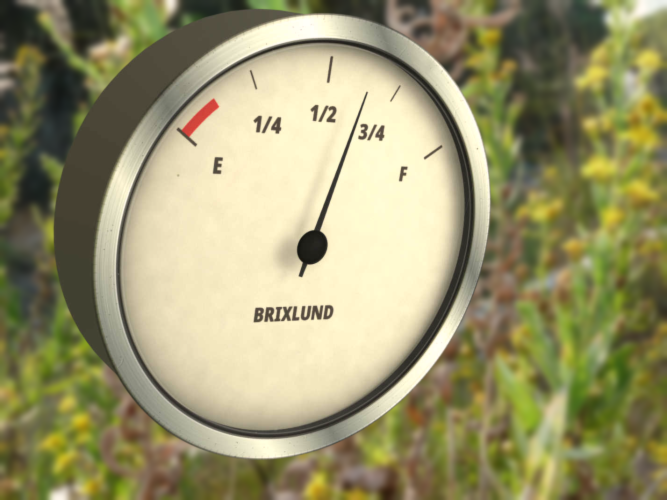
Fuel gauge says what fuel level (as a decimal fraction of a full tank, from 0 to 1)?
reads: 0.625
